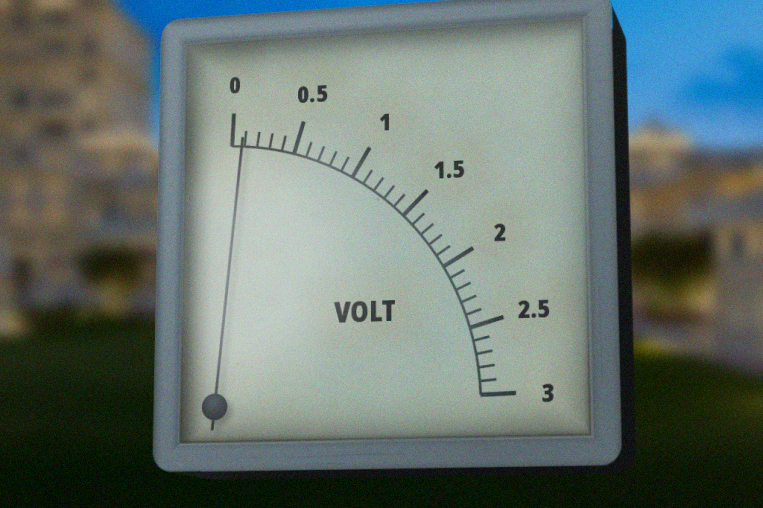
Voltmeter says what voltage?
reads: 0.1 V
